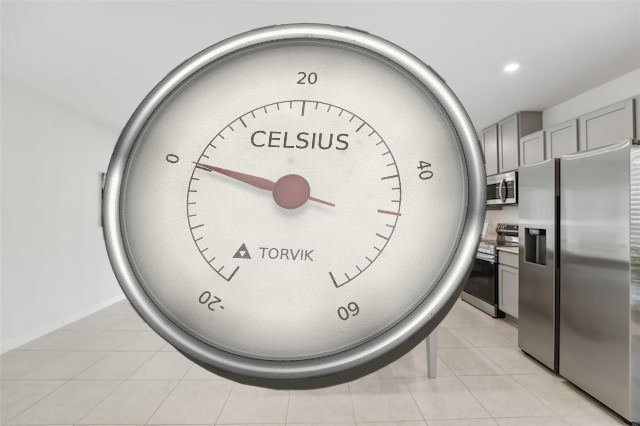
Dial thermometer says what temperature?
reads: 0 °C
